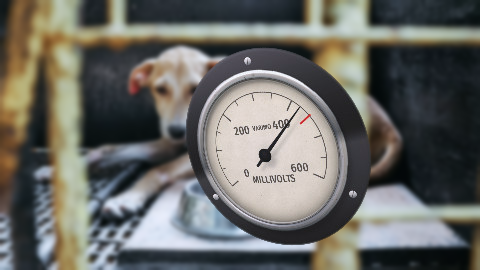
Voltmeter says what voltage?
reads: 425 mV
